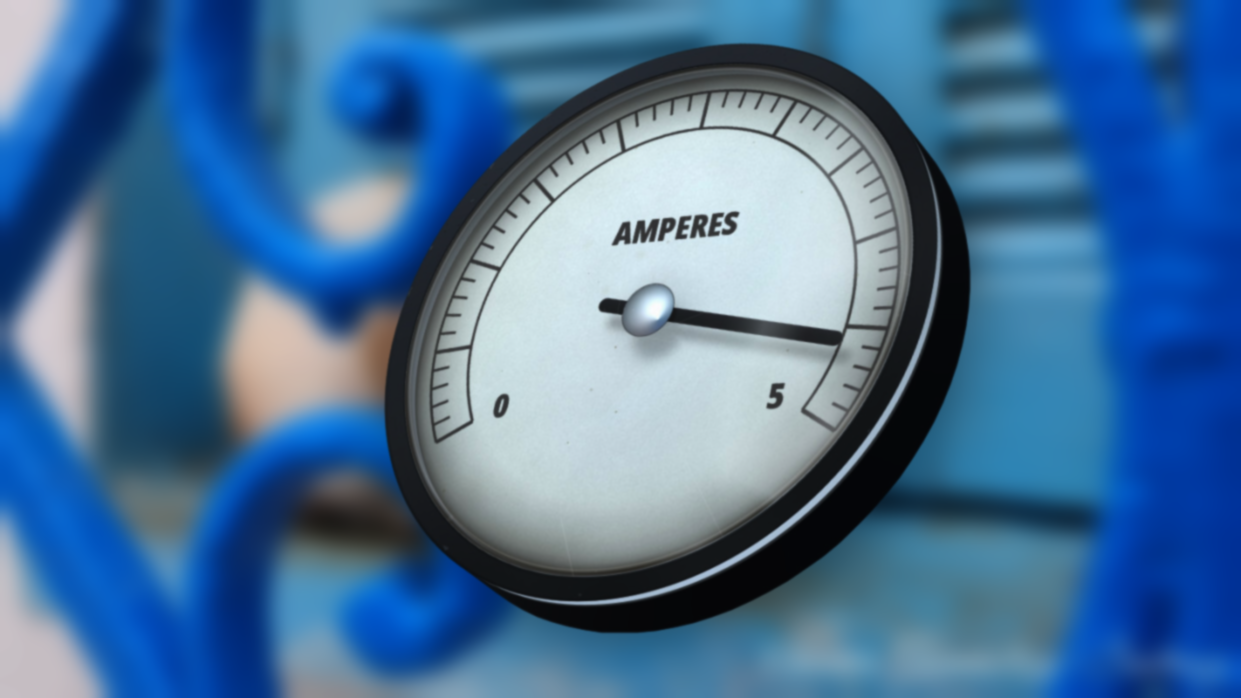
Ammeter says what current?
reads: 4.6 A
